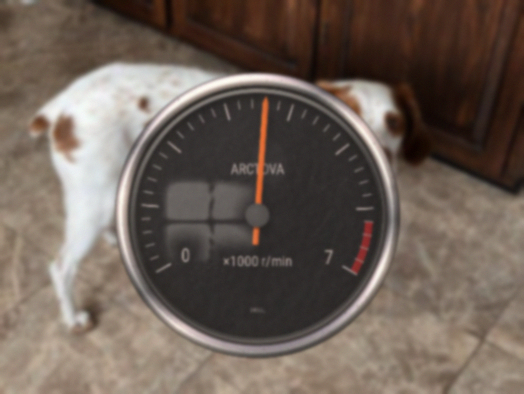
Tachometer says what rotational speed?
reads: 3600 rpm
